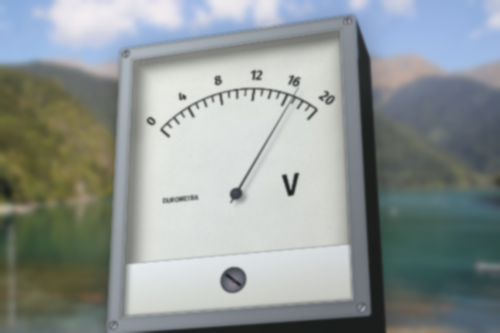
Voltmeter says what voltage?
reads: 17 V
